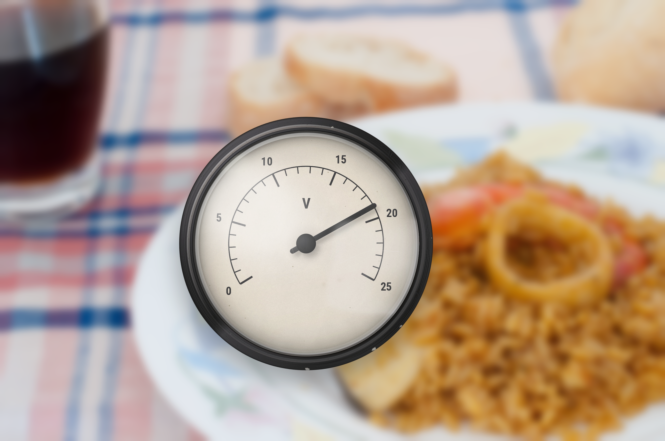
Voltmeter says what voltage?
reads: 19 V
